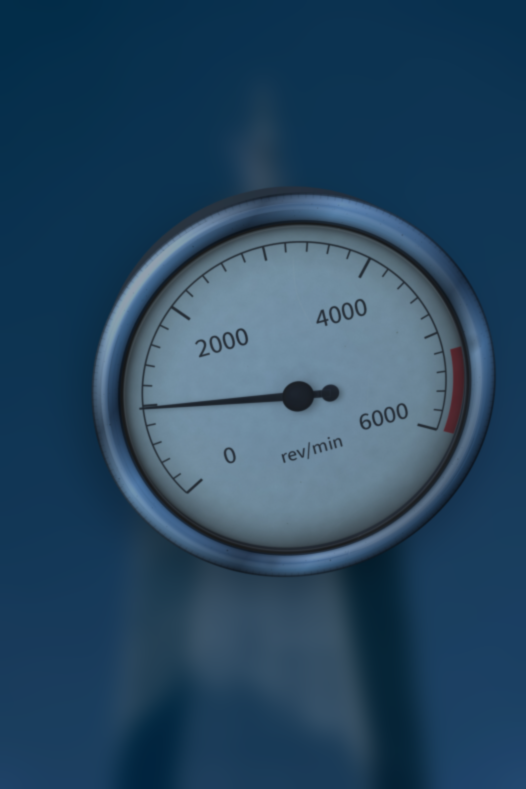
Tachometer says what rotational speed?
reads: 1000 rpm
